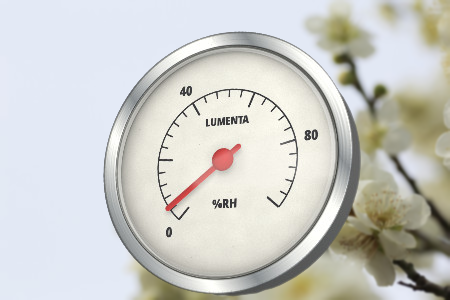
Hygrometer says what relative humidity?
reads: 4 %
